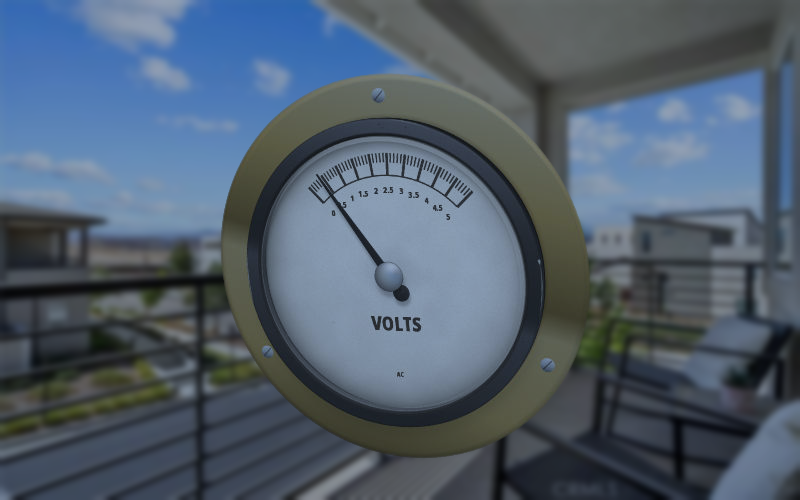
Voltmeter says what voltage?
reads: 0.5 V
